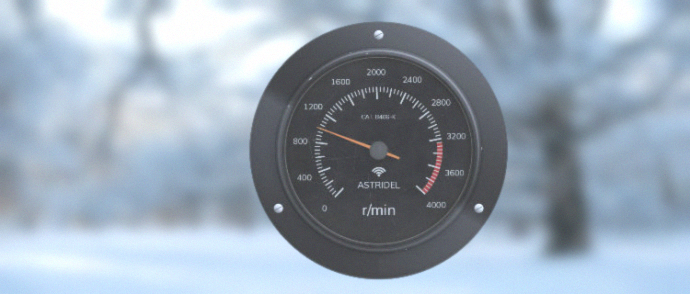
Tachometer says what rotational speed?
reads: 1000 rpm
